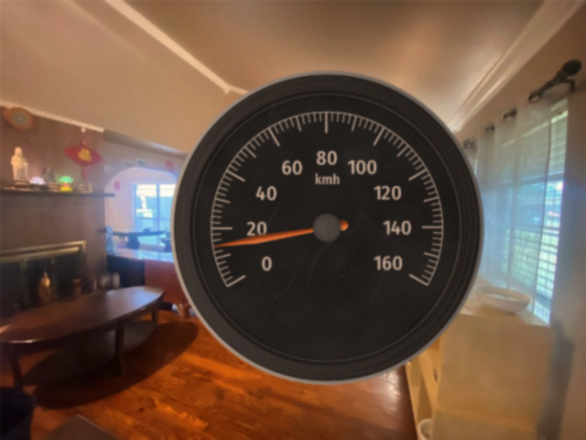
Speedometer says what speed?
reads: 14 km/h
